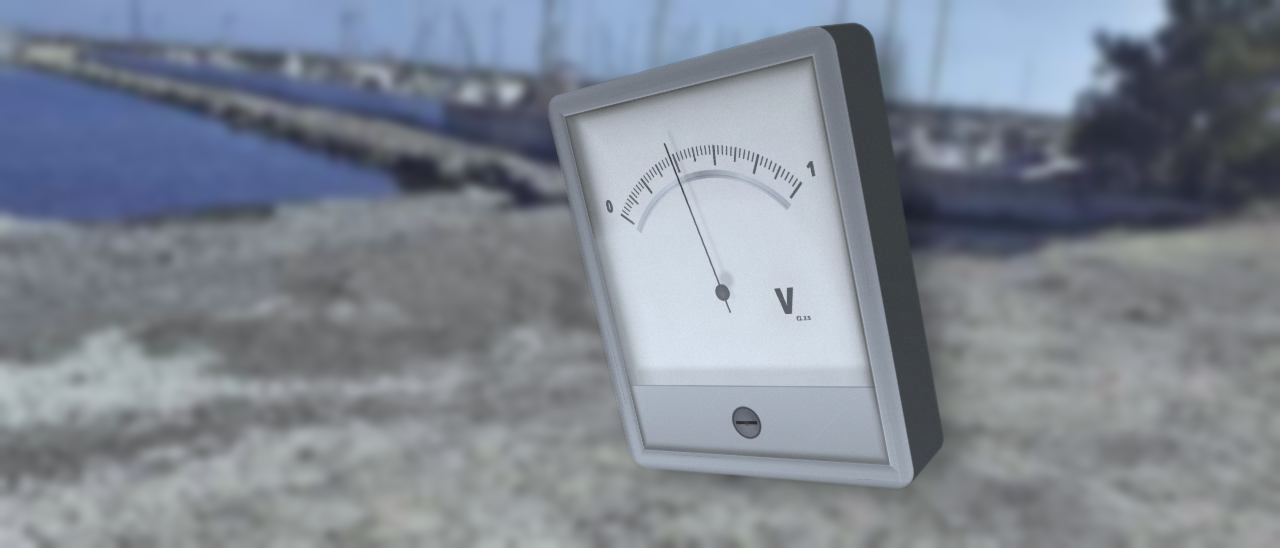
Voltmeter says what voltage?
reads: 0.4 V
